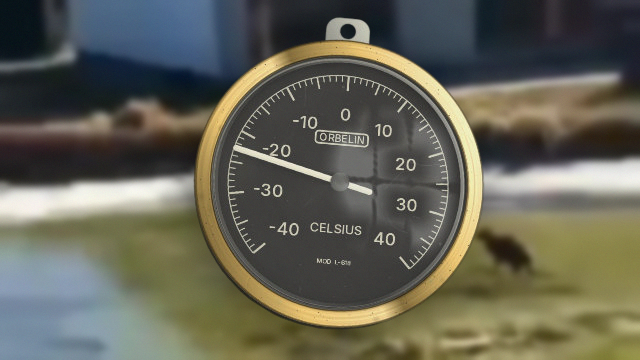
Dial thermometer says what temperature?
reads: -23 °C
